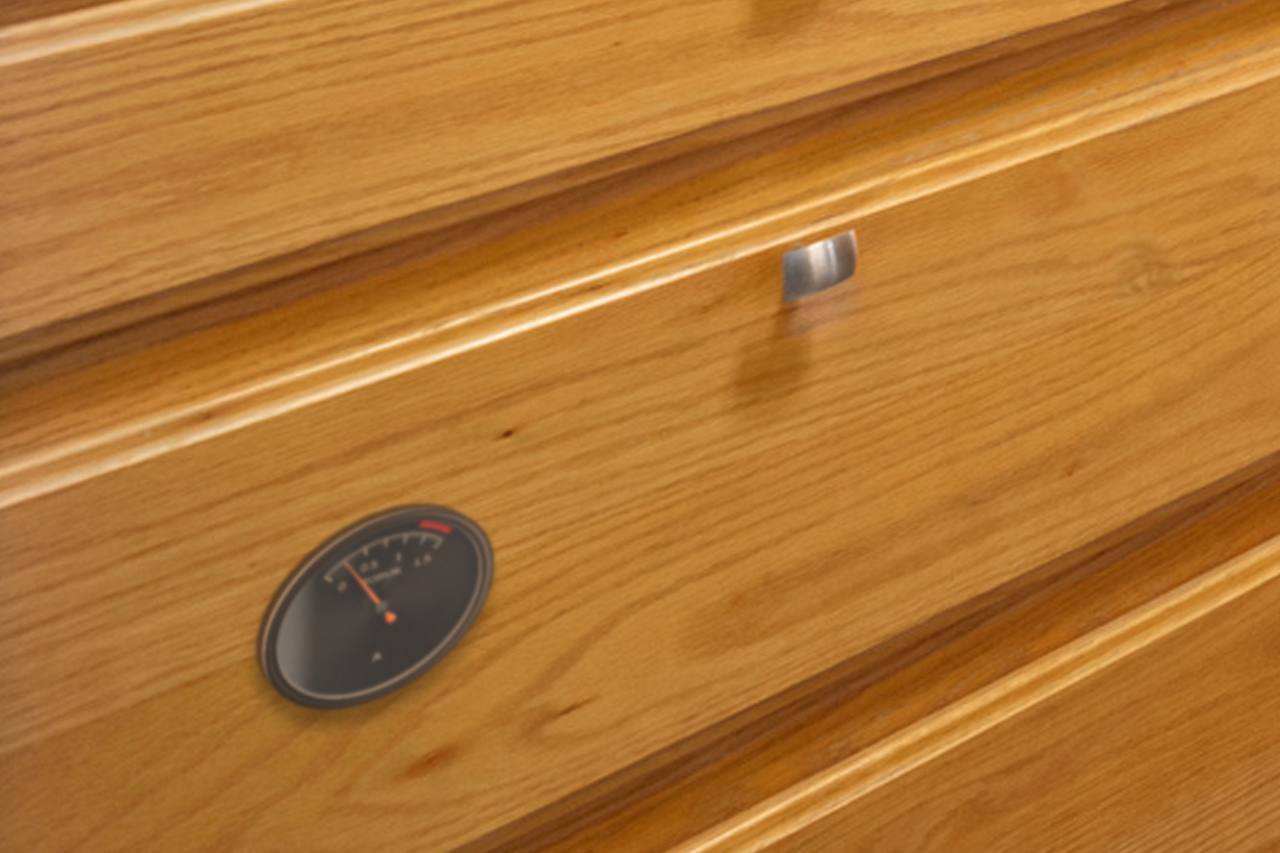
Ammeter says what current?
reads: 0.25 A
